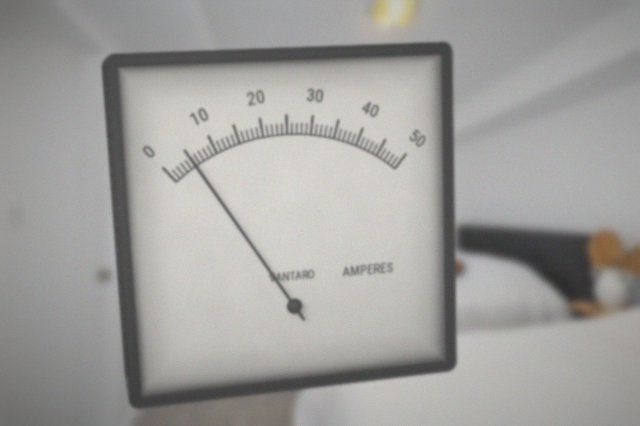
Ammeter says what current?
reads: 5 A
